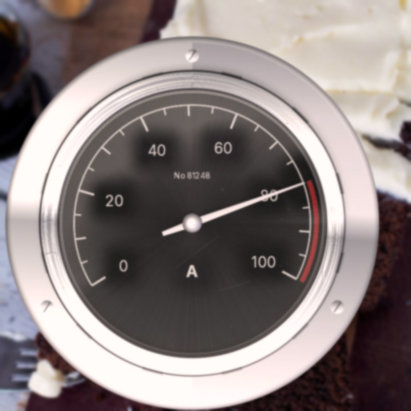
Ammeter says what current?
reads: 80 A
